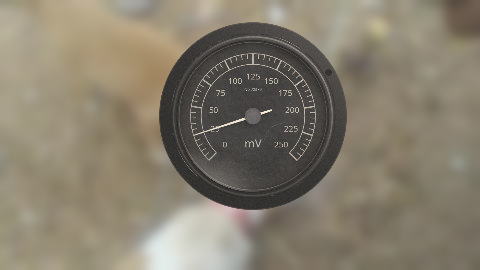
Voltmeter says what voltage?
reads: 25 mV
